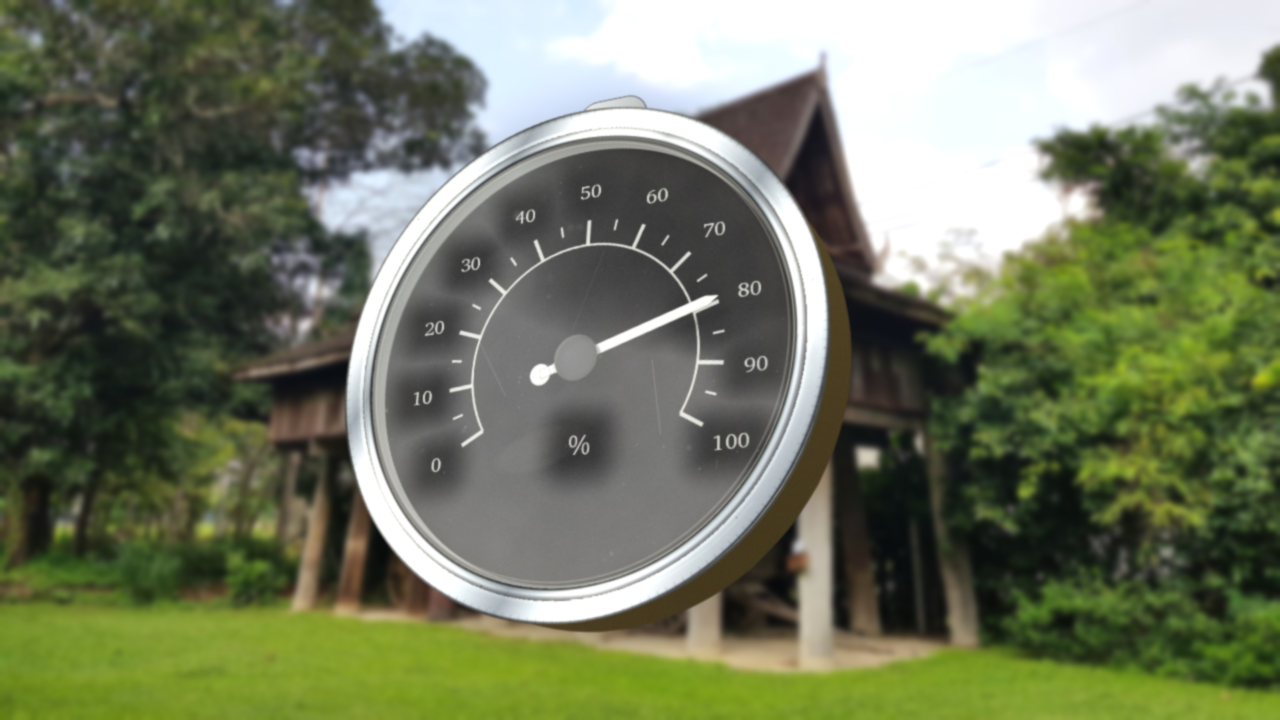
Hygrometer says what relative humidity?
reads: 80 %
